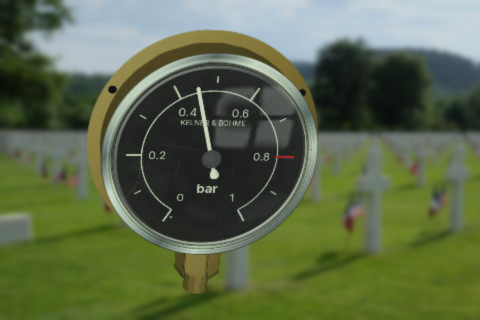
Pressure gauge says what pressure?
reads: 0.45 bar
